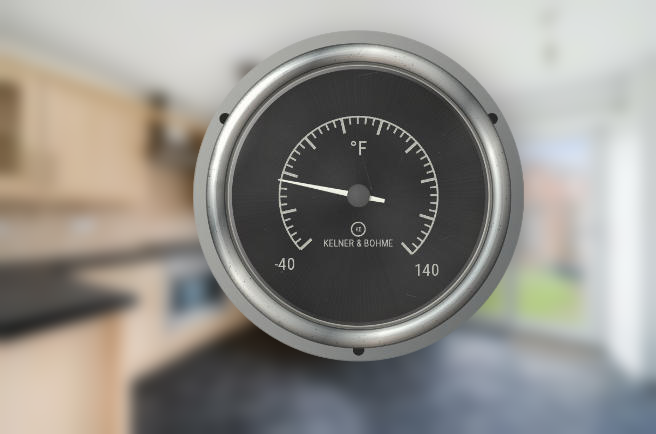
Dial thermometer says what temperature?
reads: -4 °F
